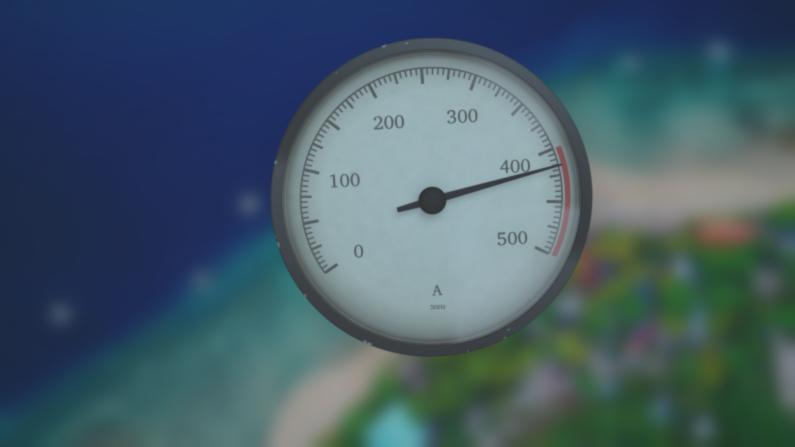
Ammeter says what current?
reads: 415 A
